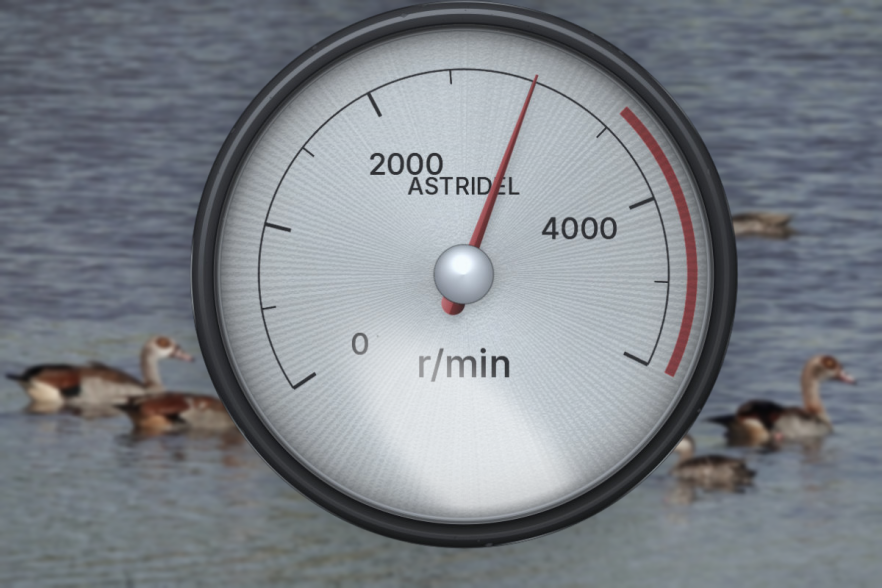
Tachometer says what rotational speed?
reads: 3000 rpm
